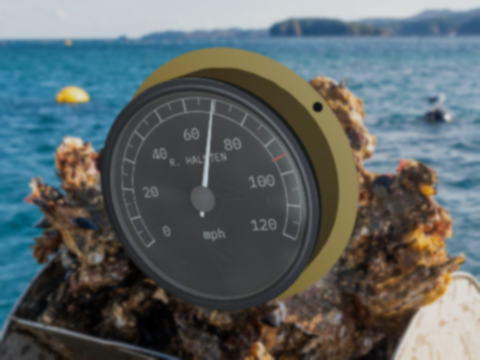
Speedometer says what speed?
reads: 70 mph
